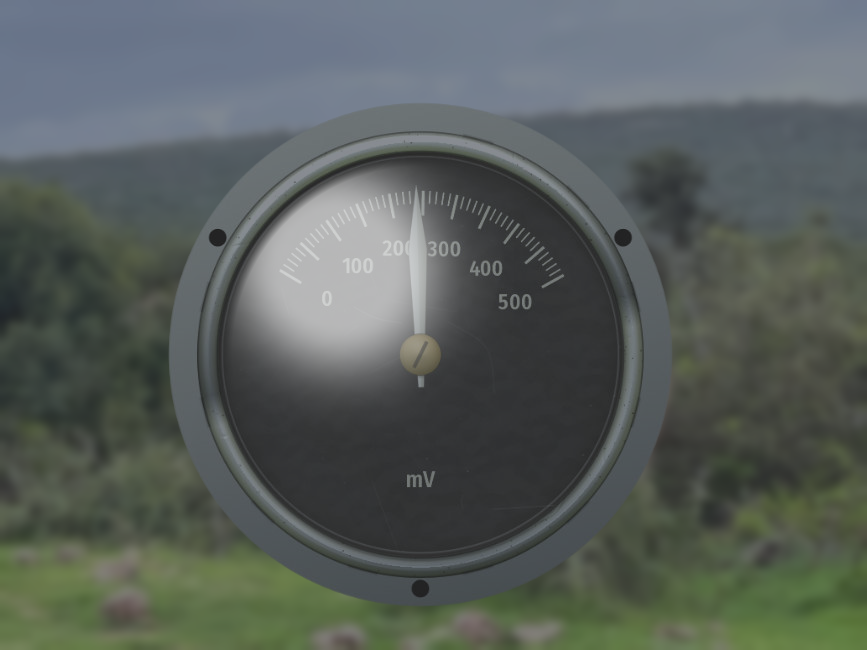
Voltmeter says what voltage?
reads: 240 mV
